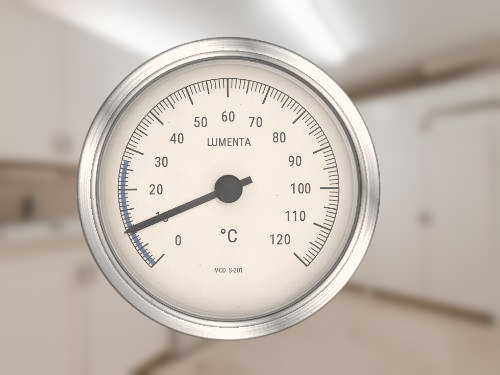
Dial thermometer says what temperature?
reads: 10 °C
